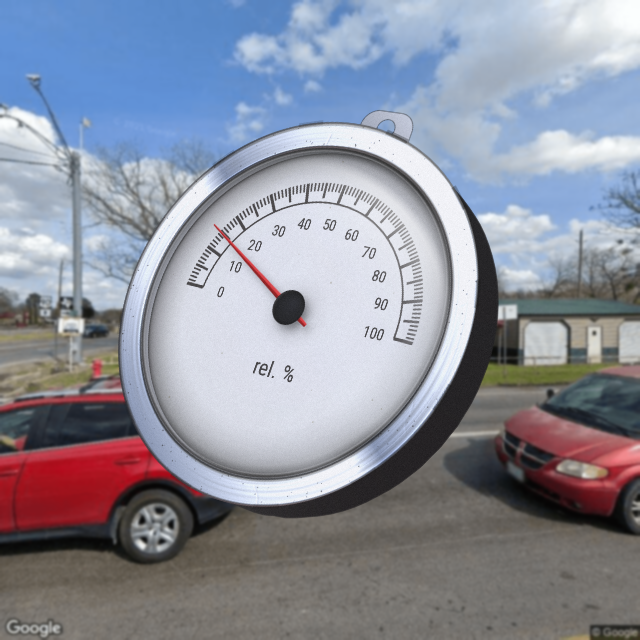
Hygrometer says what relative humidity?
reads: 15 %
